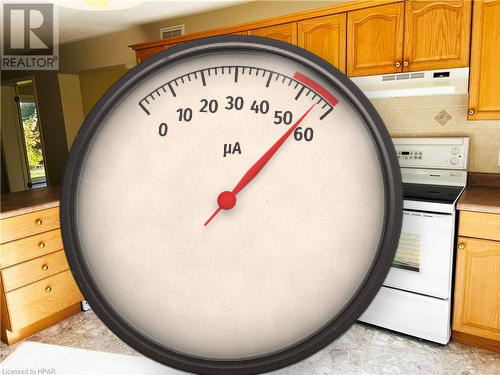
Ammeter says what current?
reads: 56 µA
